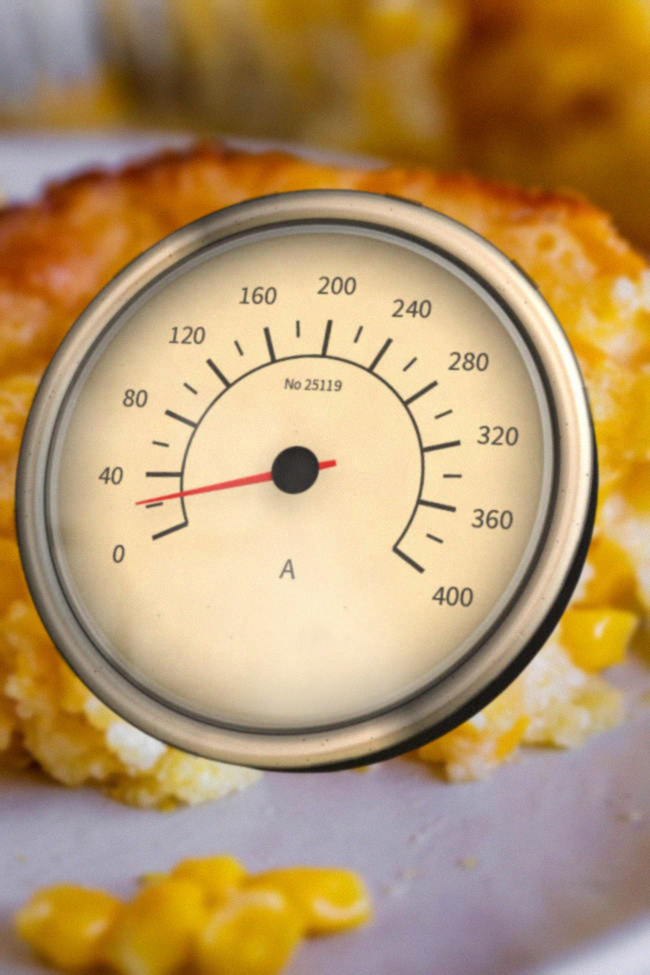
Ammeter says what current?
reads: 20 A
